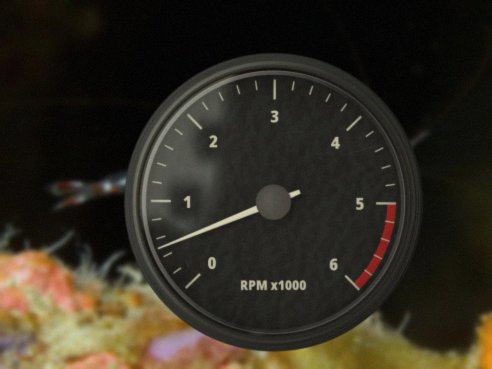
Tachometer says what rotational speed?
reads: 500 rpm
